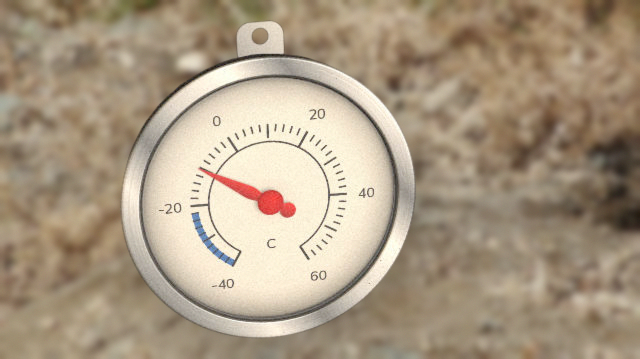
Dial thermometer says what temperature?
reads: -10 °C
